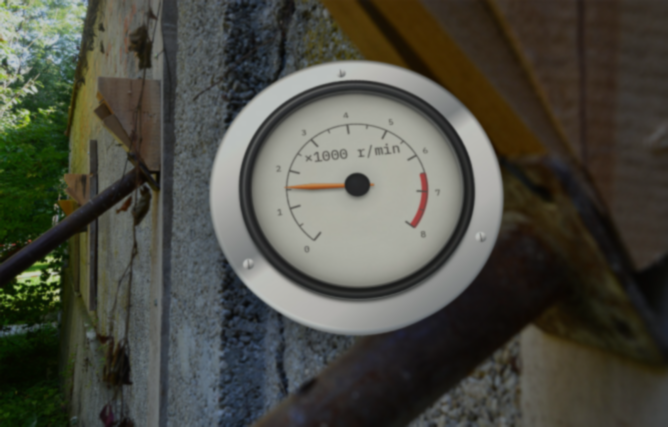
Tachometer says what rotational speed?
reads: 1500 rpm
